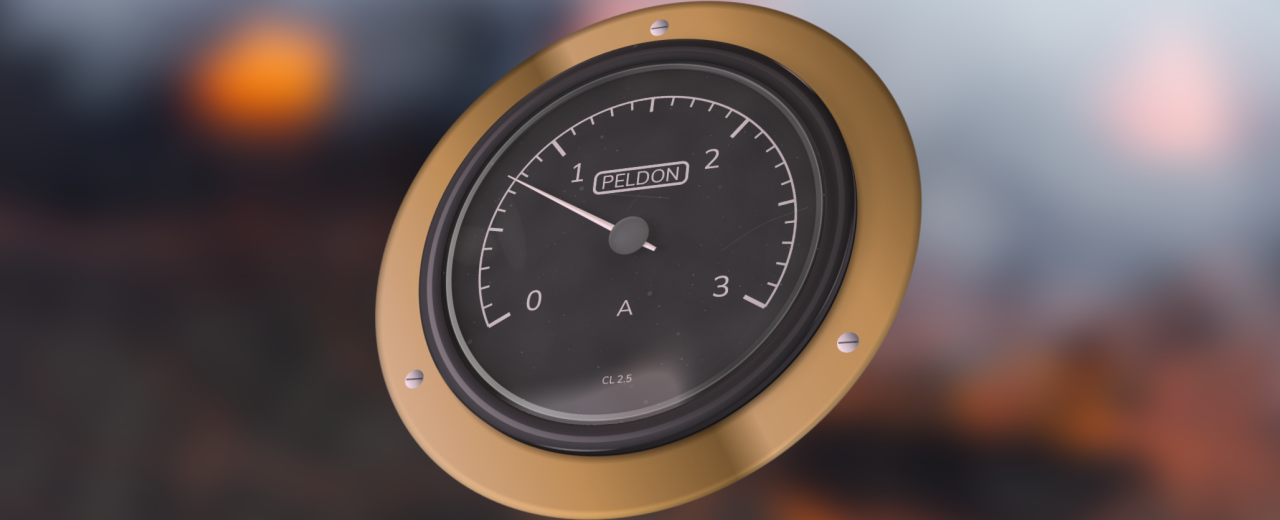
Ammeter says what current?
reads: 0.75 A
